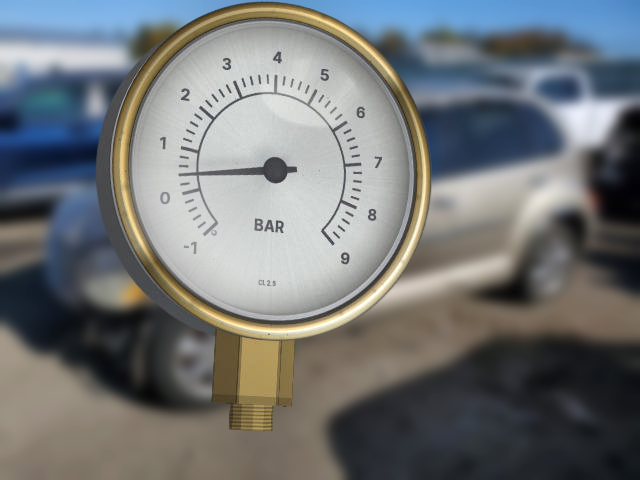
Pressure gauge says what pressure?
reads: 0.4 bar
